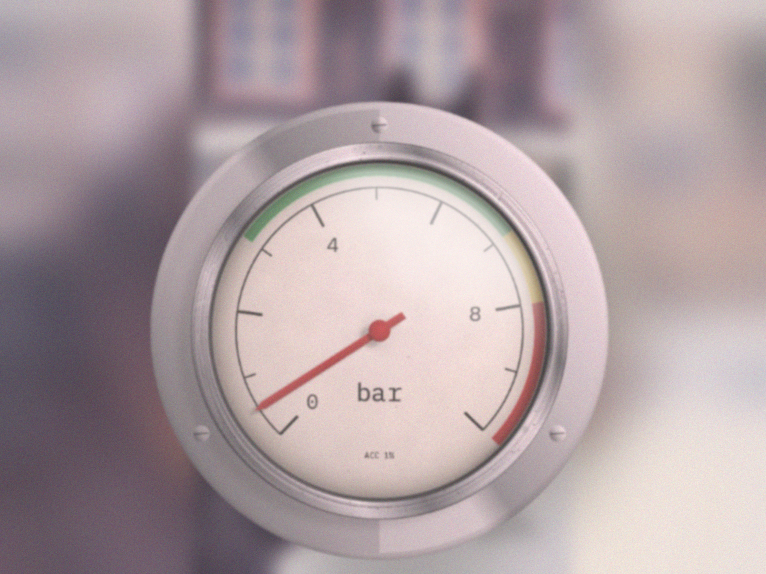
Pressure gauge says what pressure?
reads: 0.5 bar
